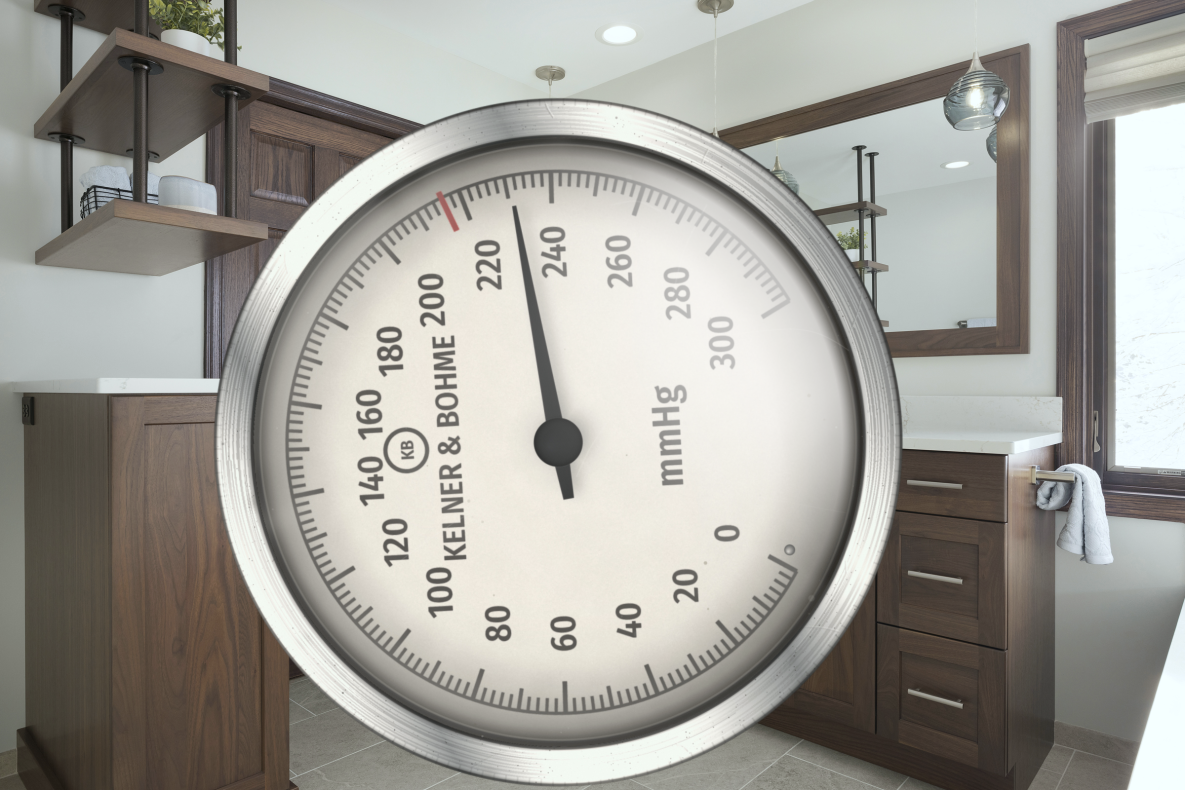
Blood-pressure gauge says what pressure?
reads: 231 mmHg
